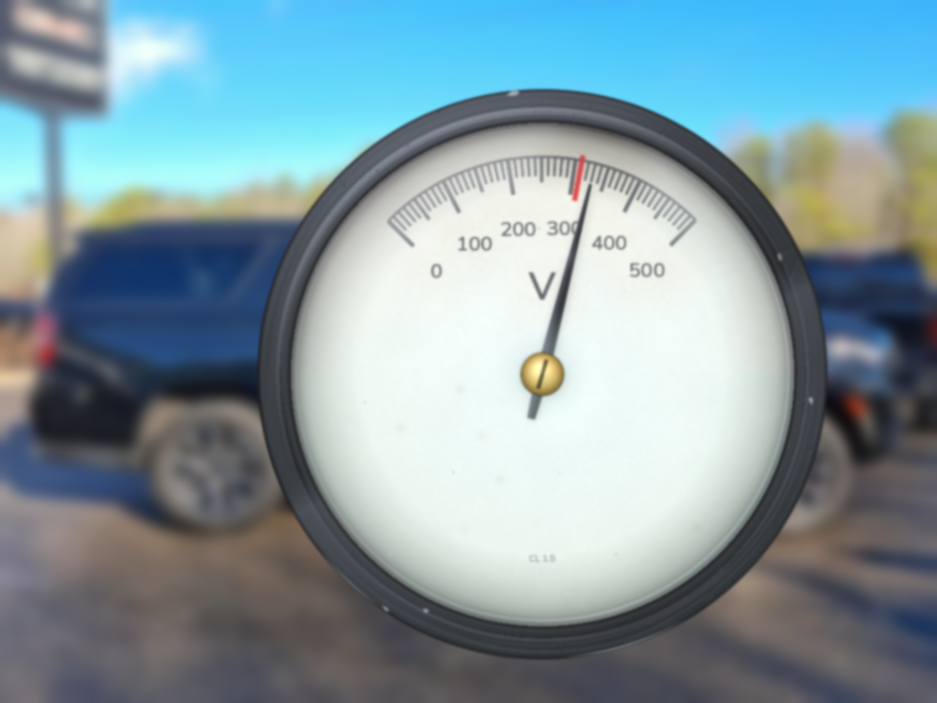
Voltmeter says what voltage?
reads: 330 V
